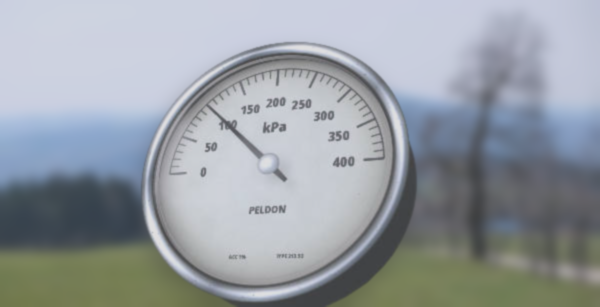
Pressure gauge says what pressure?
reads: 100 kPa
